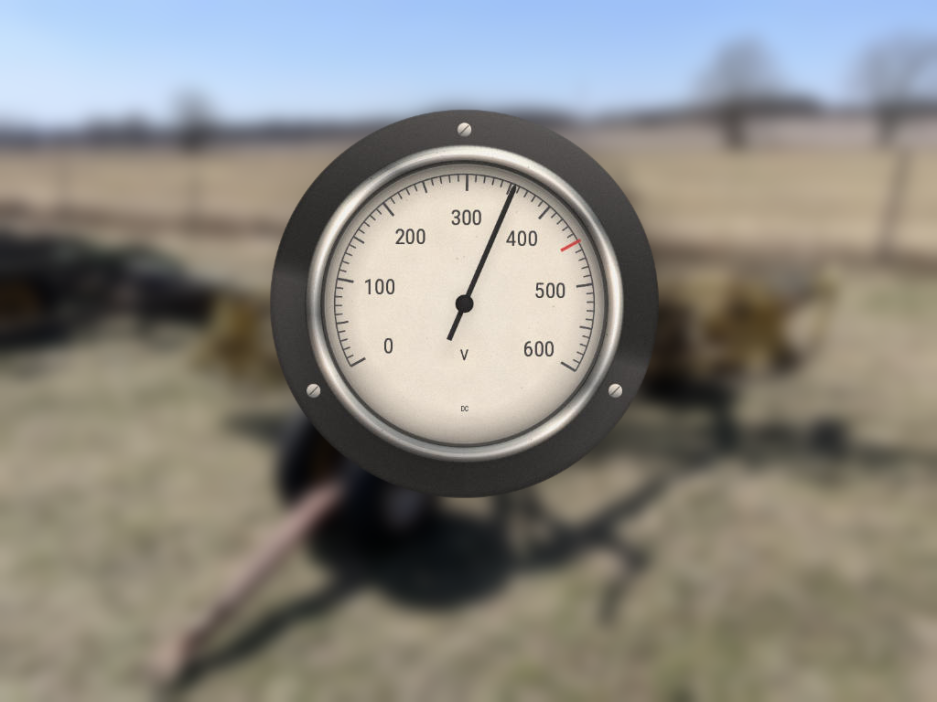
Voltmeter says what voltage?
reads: 355 V
